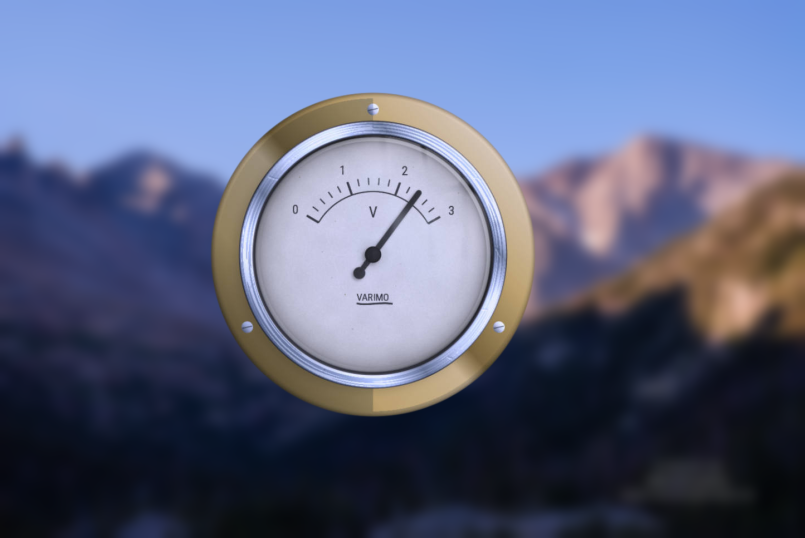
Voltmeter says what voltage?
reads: 2.4 V
